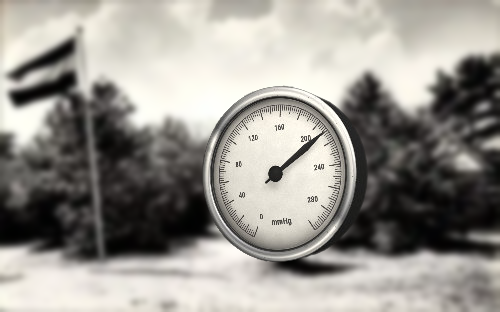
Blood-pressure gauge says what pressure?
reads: 210 mmHg
